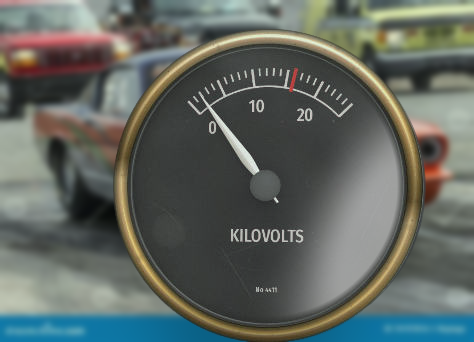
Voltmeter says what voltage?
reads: 2 kV
